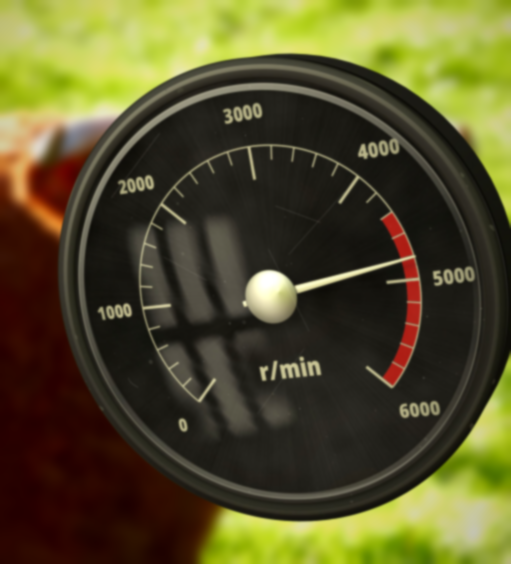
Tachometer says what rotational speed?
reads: 4800 rpm
